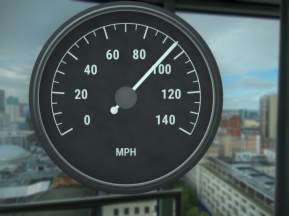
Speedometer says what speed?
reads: 95 mph
